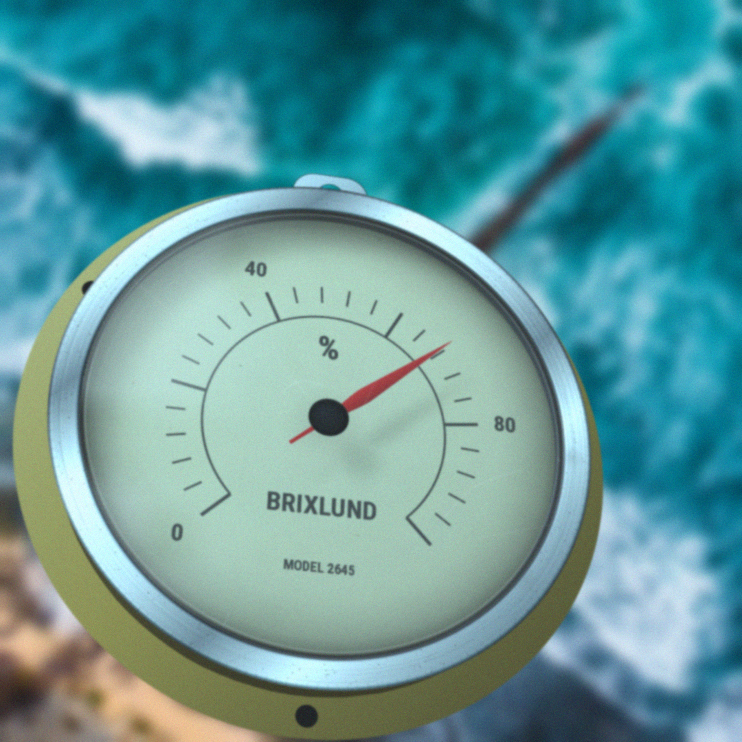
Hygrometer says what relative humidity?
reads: 68 %
